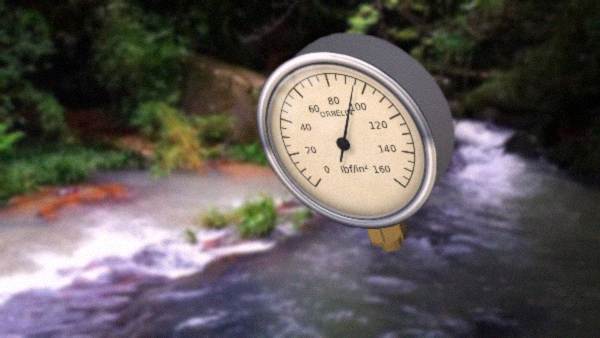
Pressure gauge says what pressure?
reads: 95 psi
